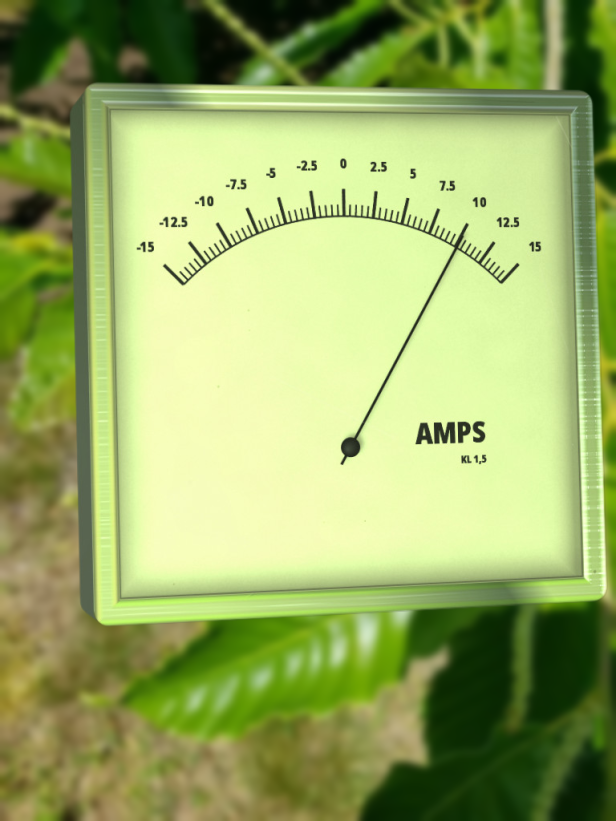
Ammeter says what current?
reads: 10 A
